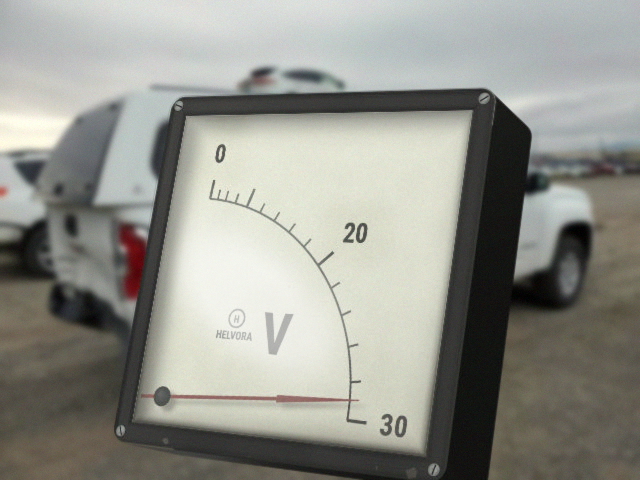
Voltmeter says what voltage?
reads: 29 V
